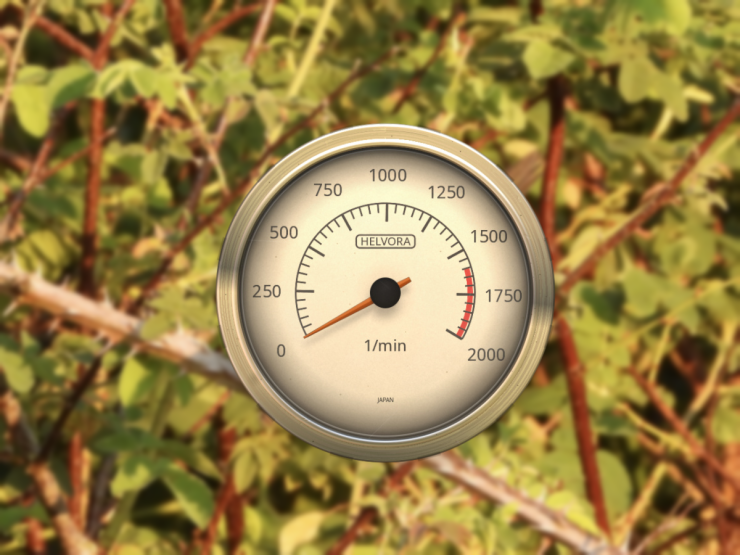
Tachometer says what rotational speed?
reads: 0 rpm
